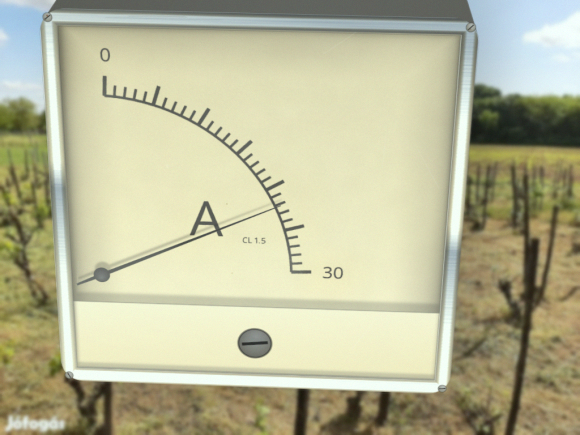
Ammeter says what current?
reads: 22 A
